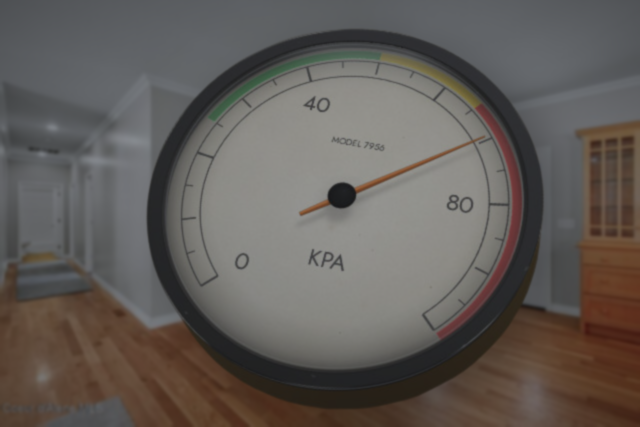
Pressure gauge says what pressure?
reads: 70 kPa
